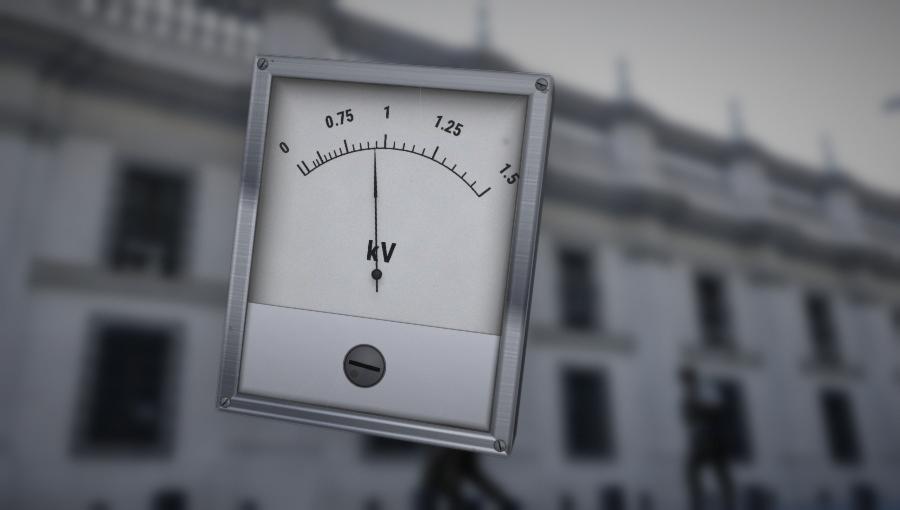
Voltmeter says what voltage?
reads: 0.95 kV
